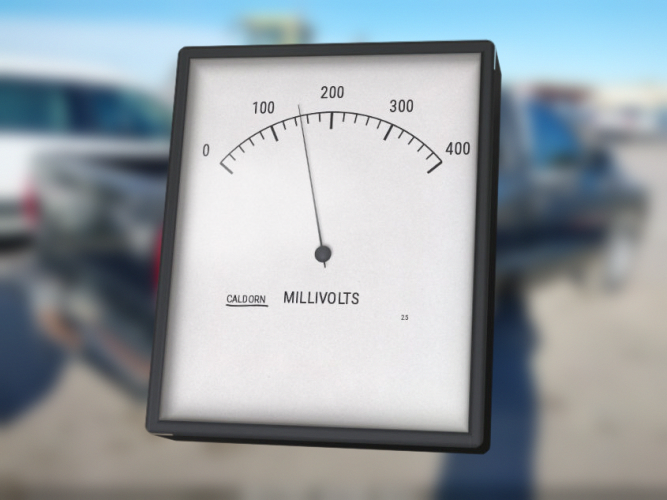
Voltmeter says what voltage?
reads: 150 mV
